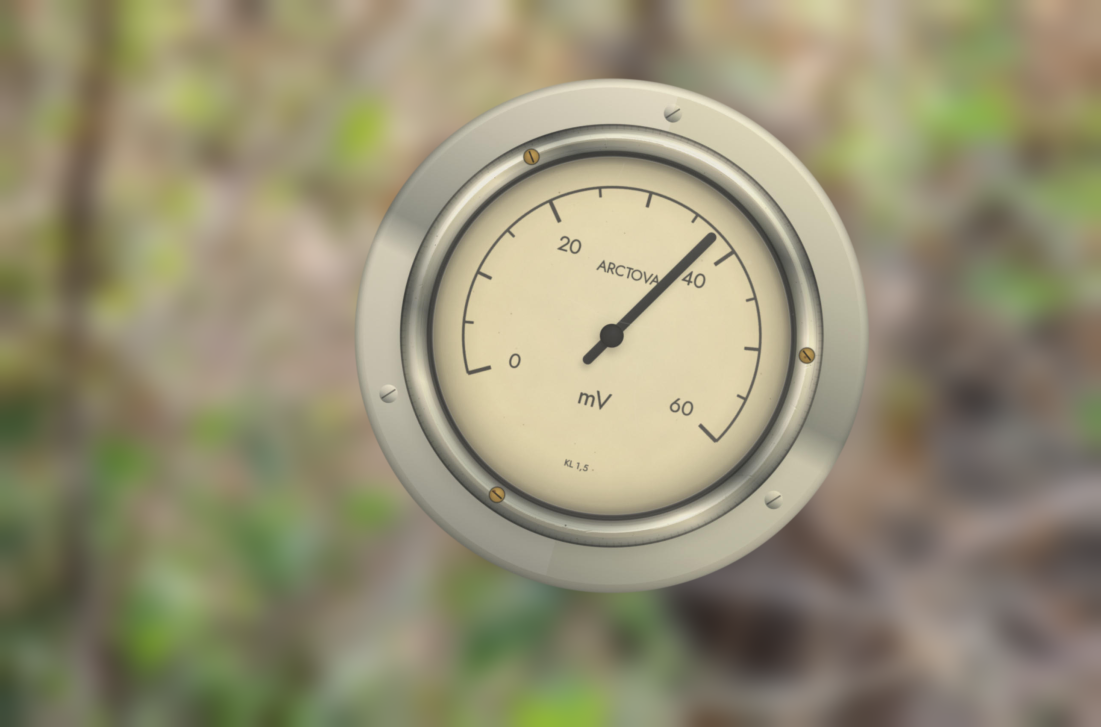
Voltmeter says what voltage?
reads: 37.5 mV
